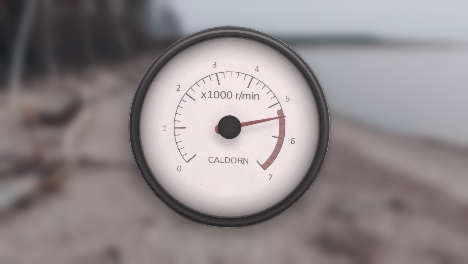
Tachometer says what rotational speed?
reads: 5400 rpm
